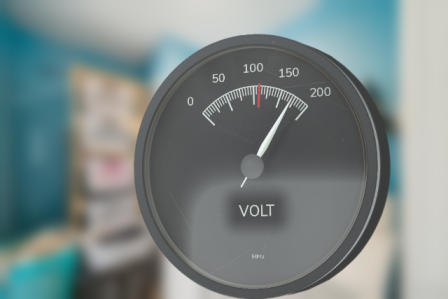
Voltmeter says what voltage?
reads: 175 V
